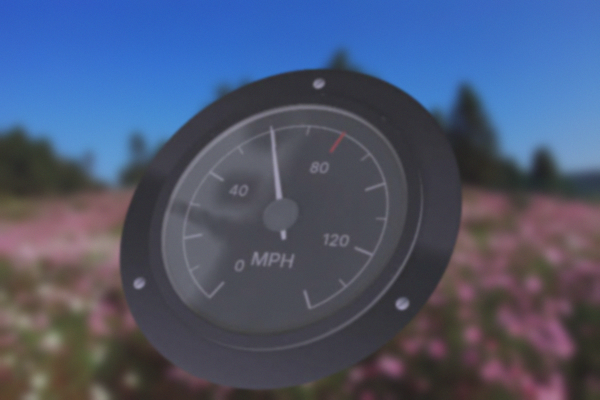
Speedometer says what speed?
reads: 60 mph
